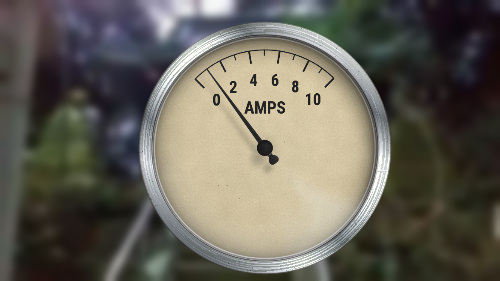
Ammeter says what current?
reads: 1 A
